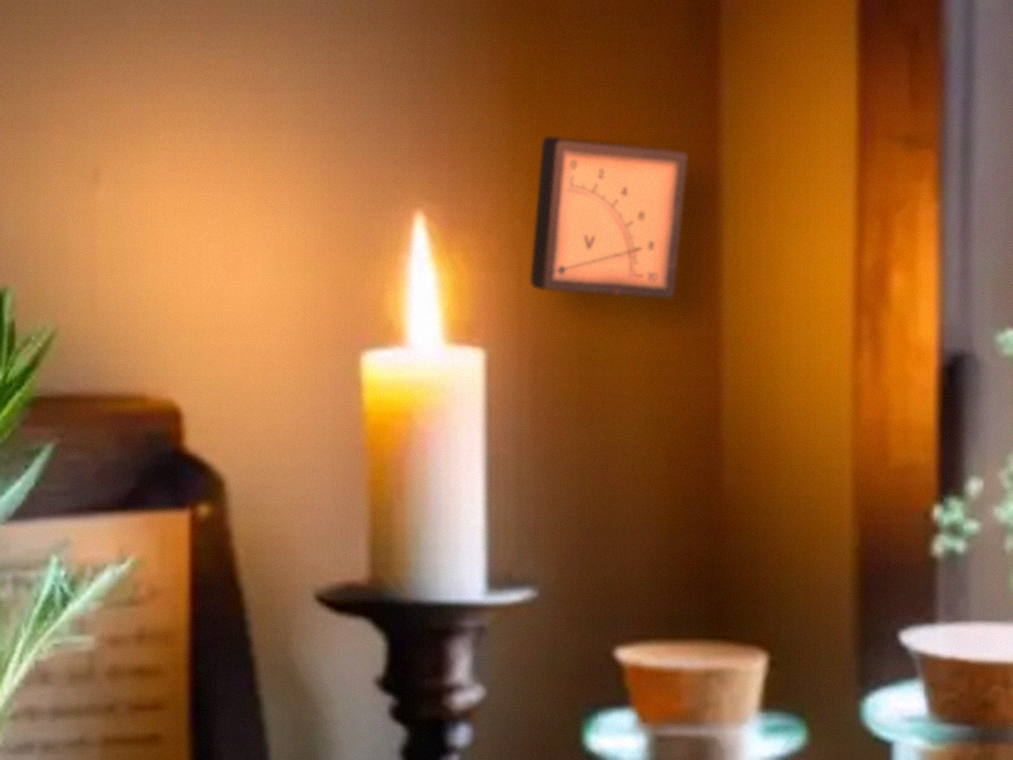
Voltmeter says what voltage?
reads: 8 V
